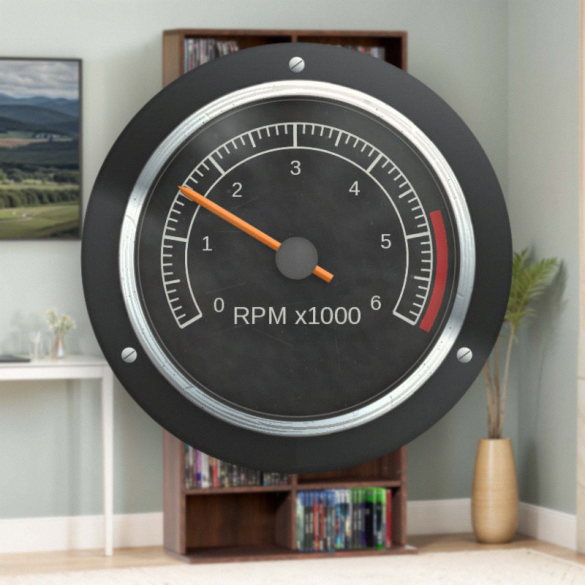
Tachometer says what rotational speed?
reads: 1550 rpm
